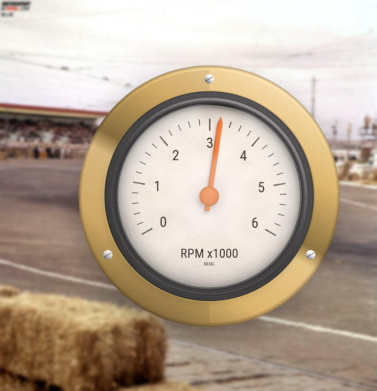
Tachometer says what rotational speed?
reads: 3200 rpm
